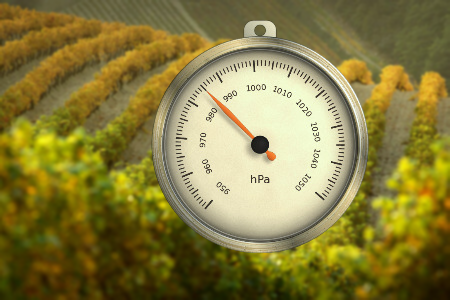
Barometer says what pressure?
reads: 985 hPa
